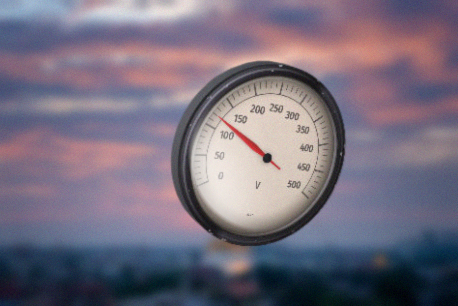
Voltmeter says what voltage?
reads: 120 V
